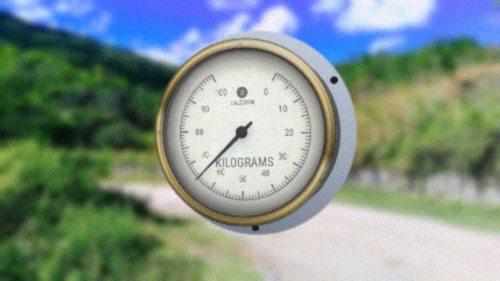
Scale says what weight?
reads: 65 kg
